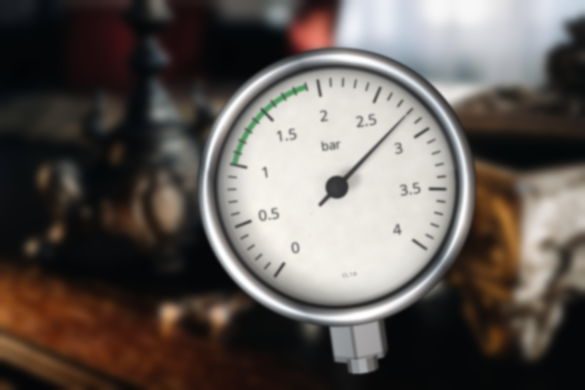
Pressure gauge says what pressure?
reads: 2.8 bar
